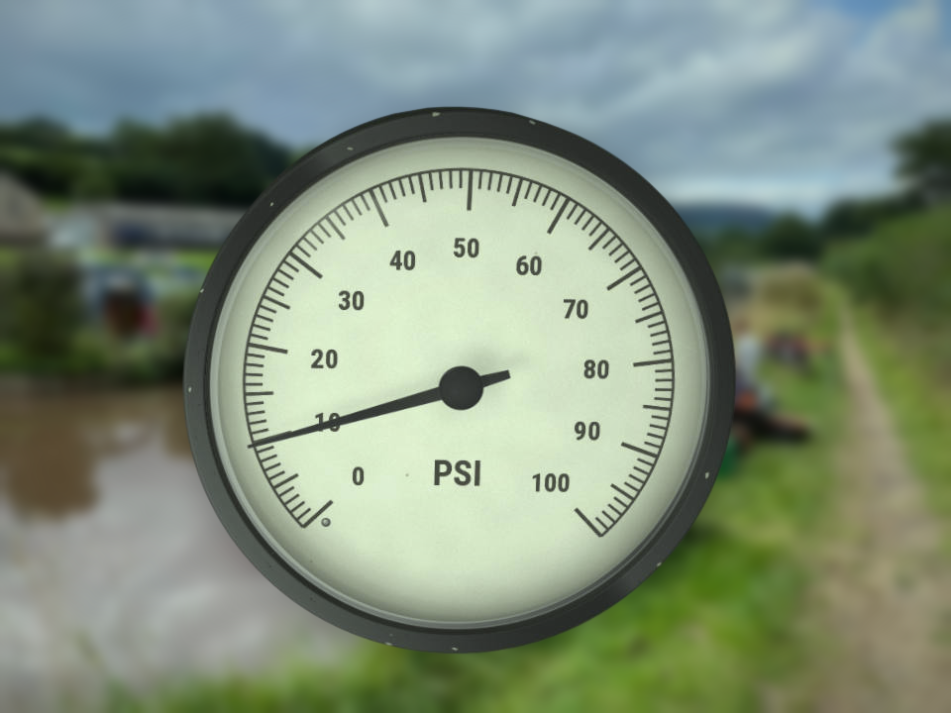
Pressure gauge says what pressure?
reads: 10 psi
